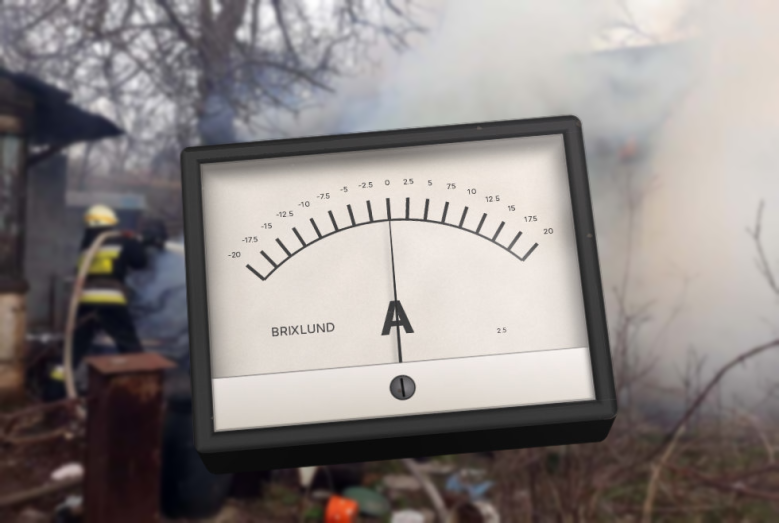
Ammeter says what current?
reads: 0 A
